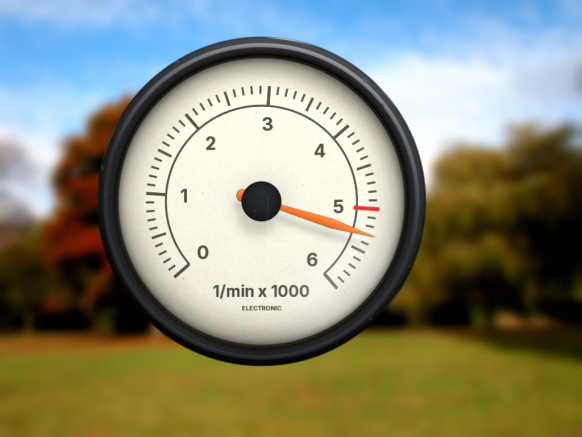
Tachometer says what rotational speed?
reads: 5300 rpm
